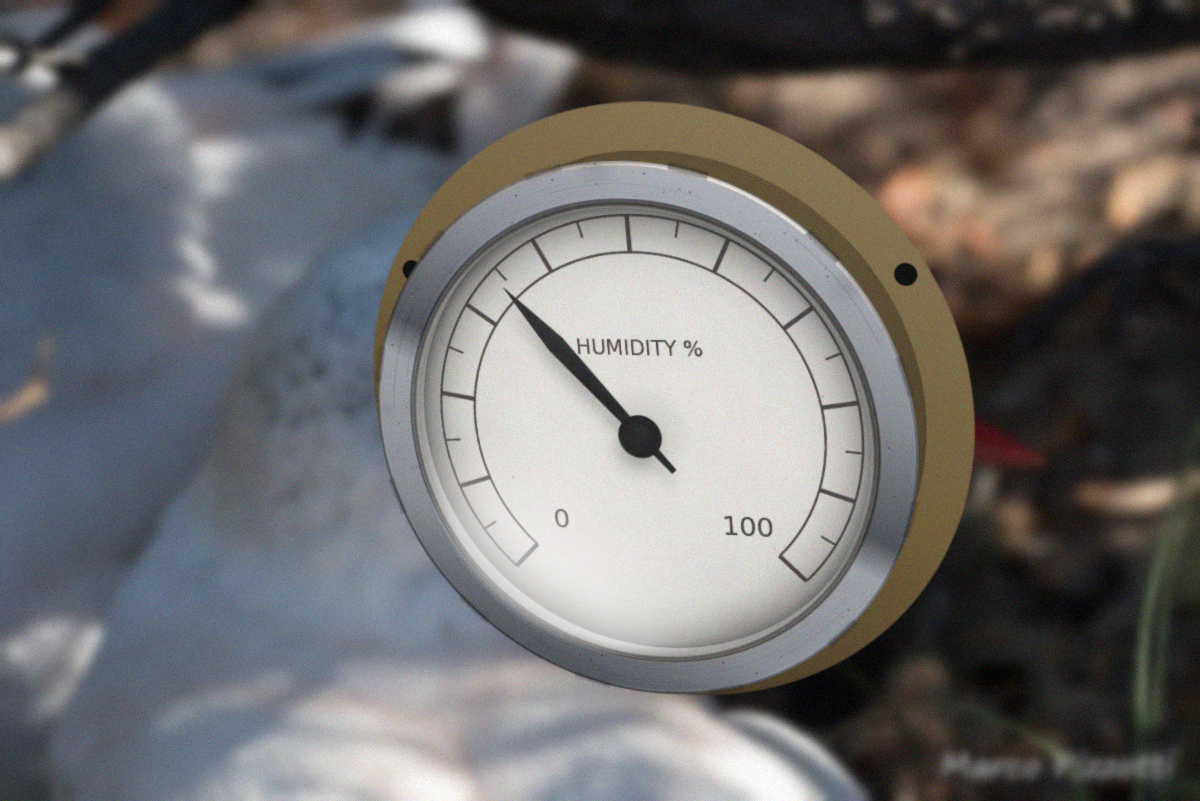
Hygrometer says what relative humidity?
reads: 35 %
